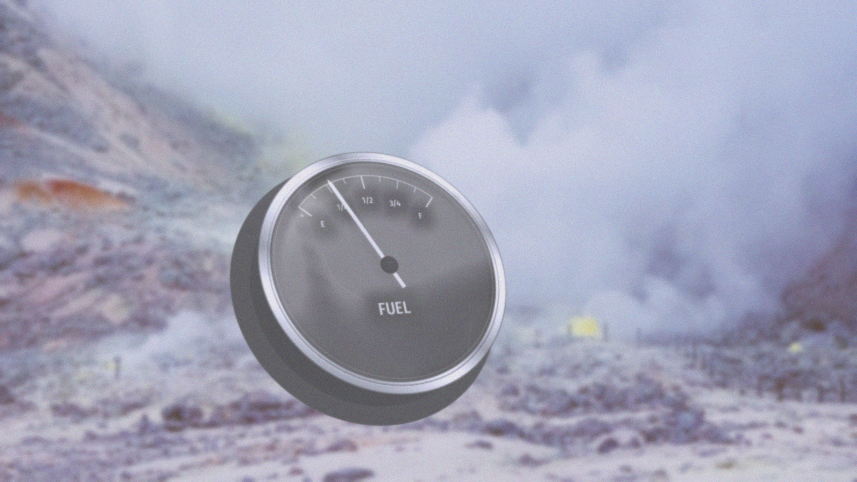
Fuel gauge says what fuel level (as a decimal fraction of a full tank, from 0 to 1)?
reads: 0.25
